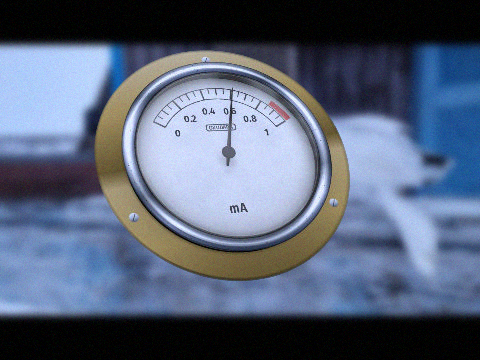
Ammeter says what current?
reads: 0.6 mA
